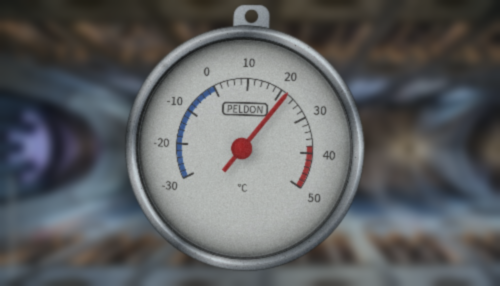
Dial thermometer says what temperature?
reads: 22 °C
